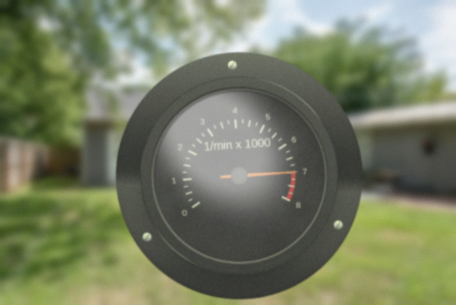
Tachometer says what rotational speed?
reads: 7000 rpm
